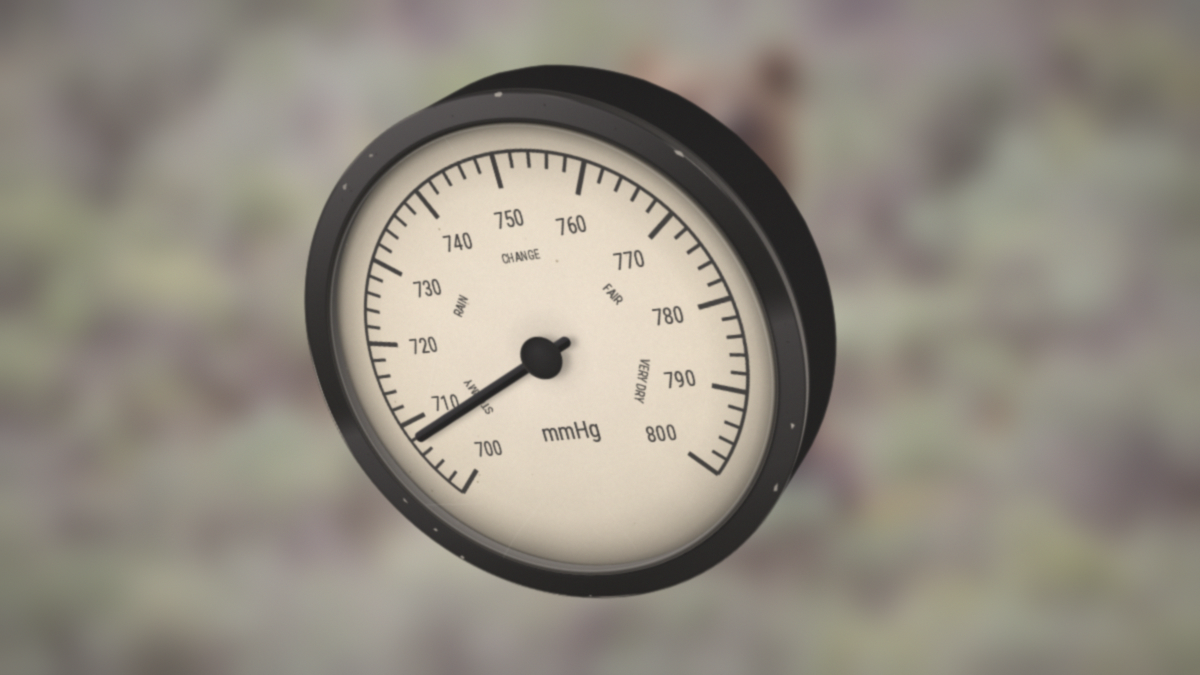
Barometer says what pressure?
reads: 708 mmHg
